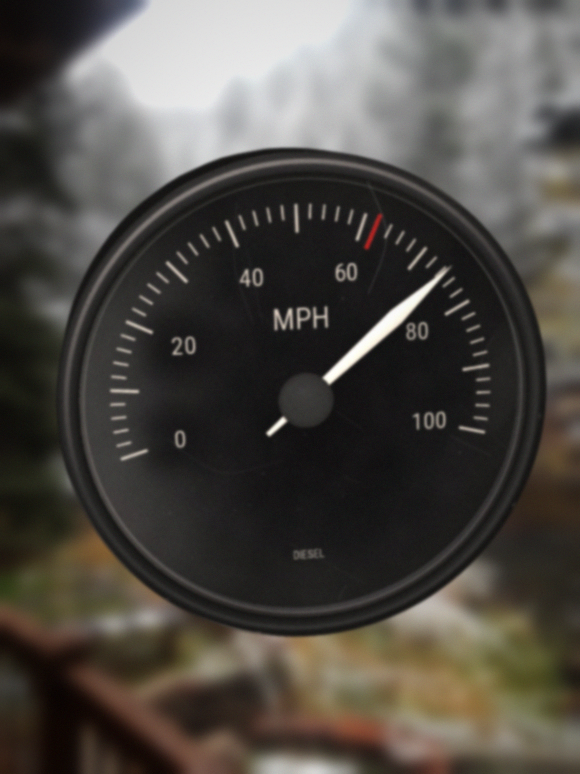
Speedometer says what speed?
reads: 74 mph
